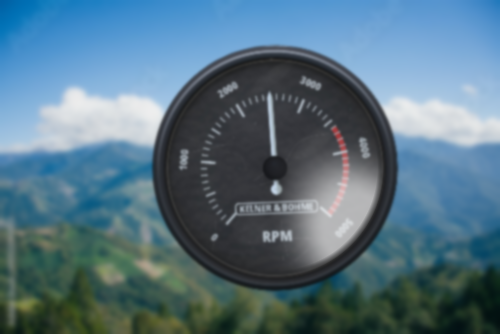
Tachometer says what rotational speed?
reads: 2500 rpm
